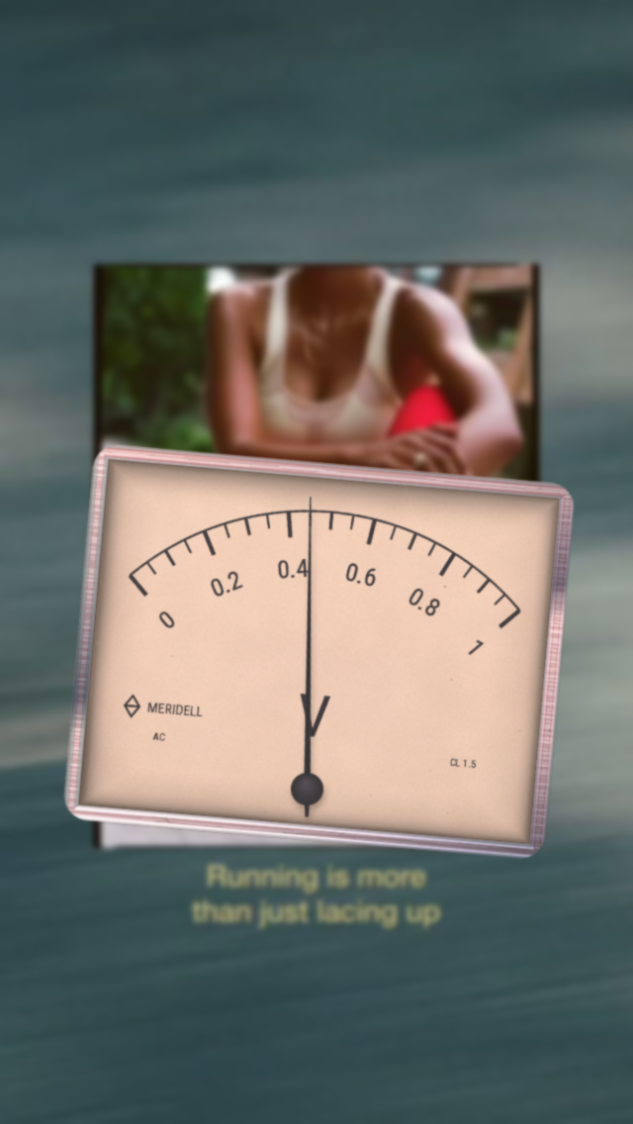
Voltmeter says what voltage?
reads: 0.45 V
